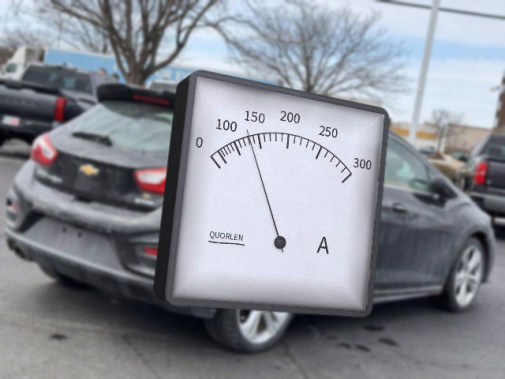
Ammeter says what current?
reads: 130 A
